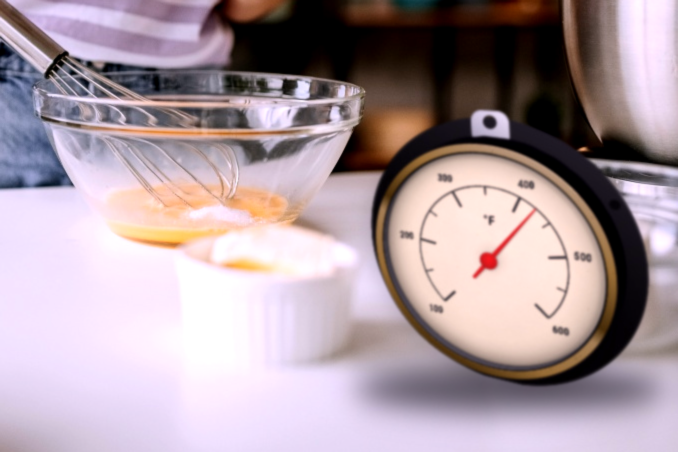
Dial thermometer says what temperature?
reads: 425 °F
